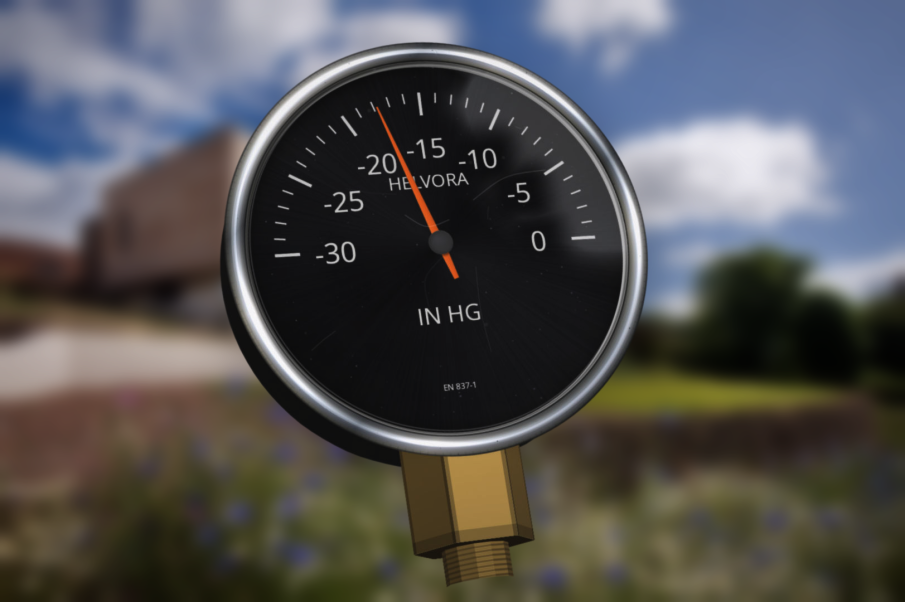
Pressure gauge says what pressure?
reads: -18 inHg
